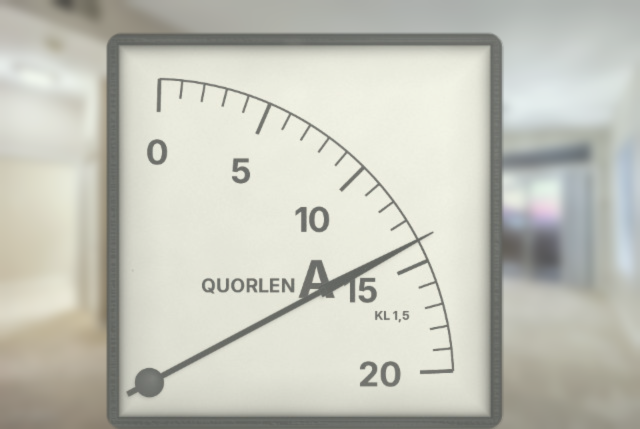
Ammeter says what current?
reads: 14 A
